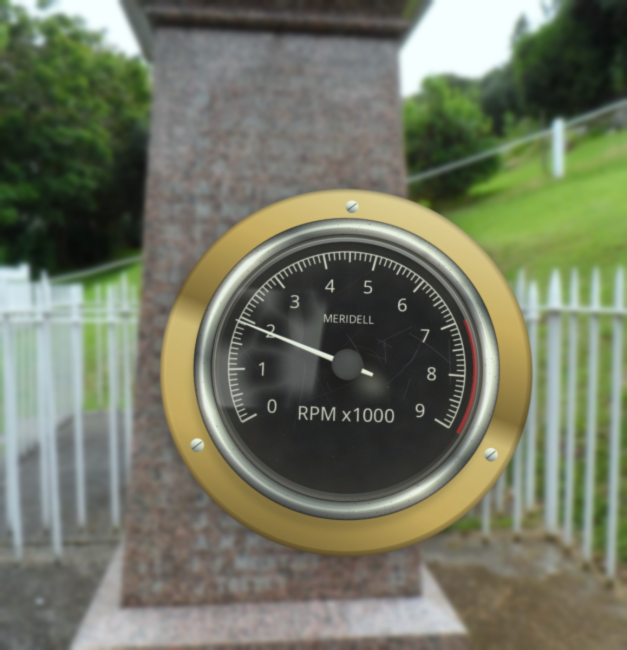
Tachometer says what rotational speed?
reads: 1900 rpm
